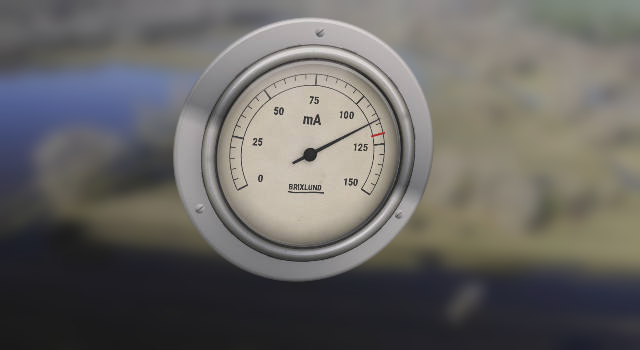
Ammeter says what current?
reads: 112.5 mA
